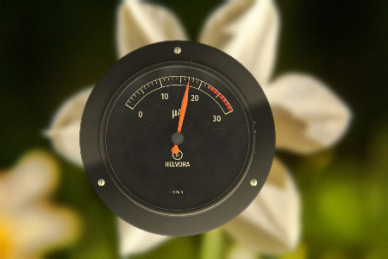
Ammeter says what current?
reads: 17 µA
